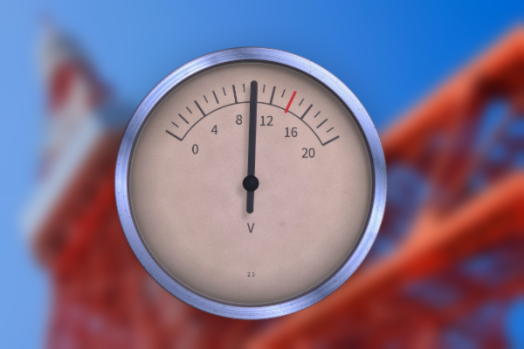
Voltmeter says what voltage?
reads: 10 V
